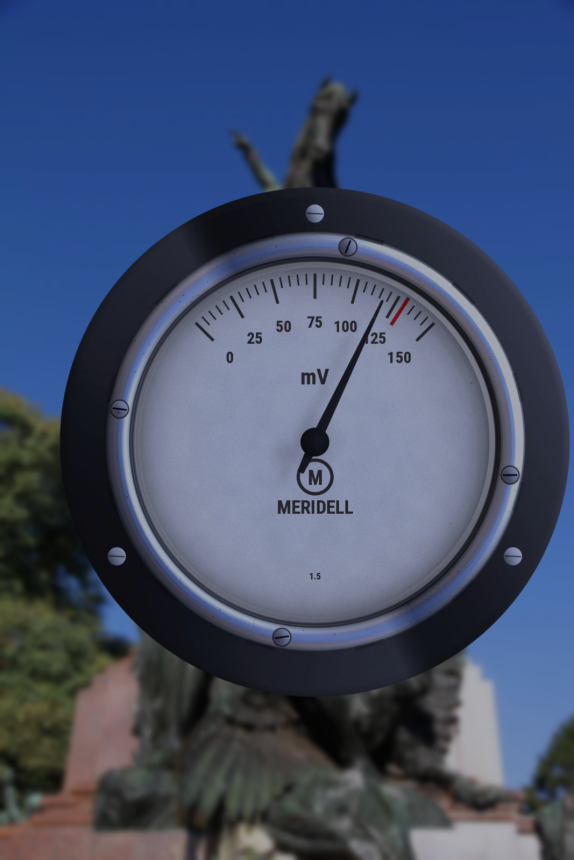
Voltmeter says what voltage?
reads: 117.5 mV
